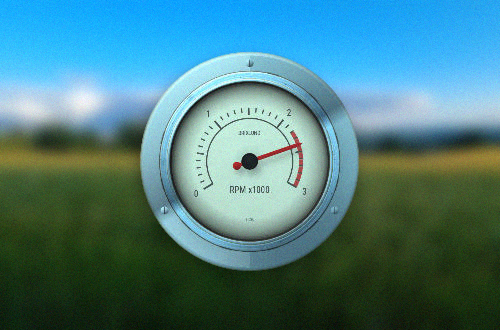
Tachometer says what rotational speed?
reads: 2400 rpm
